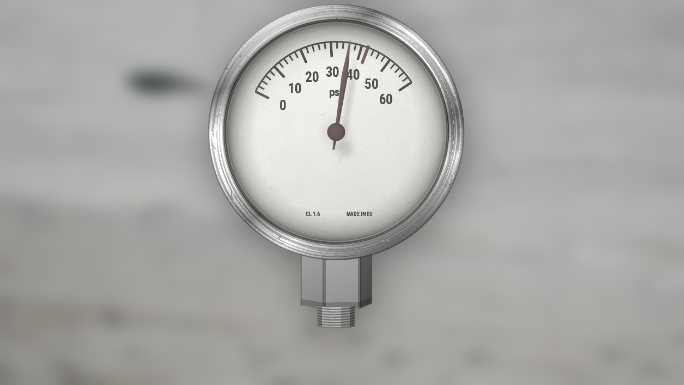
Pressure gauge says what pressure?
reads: 36 psi
